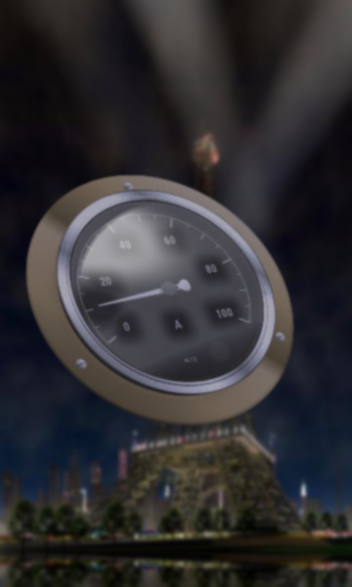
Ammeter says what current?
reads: 10 A
